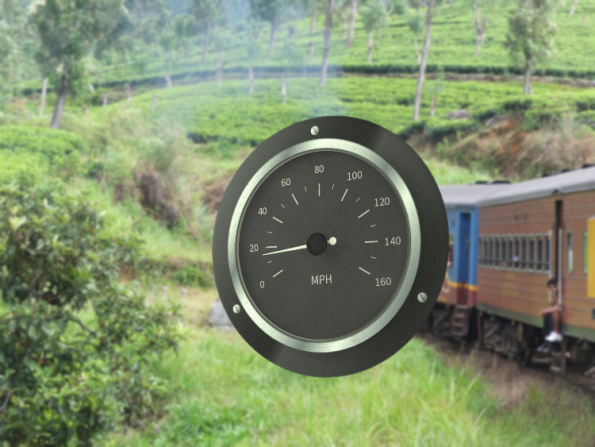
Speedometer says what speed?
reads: 15 mph
